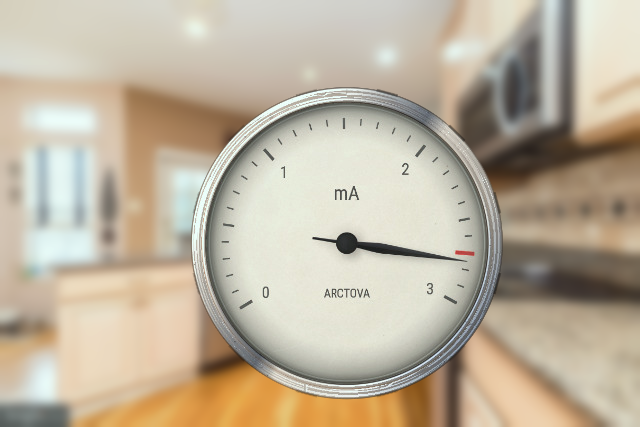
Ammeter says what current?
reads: 2.75 mA
